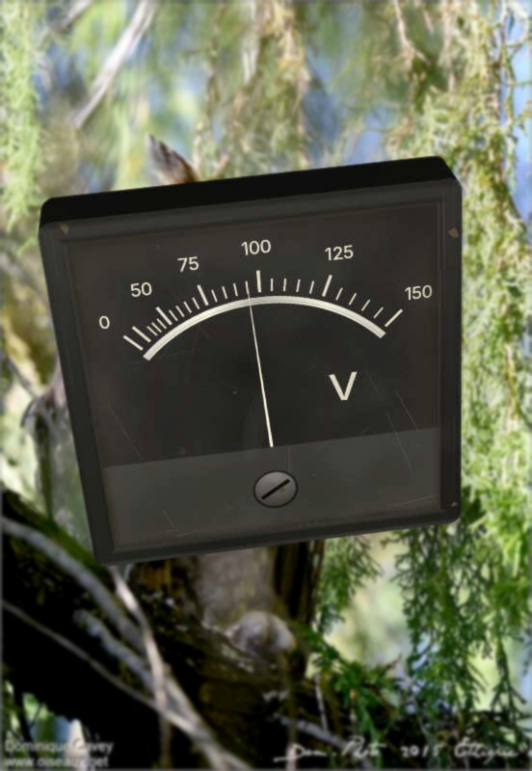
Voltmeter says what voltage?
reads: 95 V
